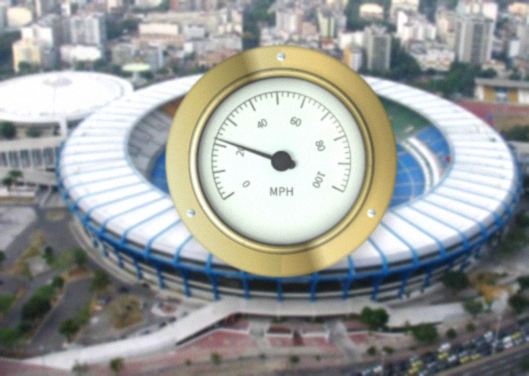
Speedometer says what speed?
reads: 22 mph
